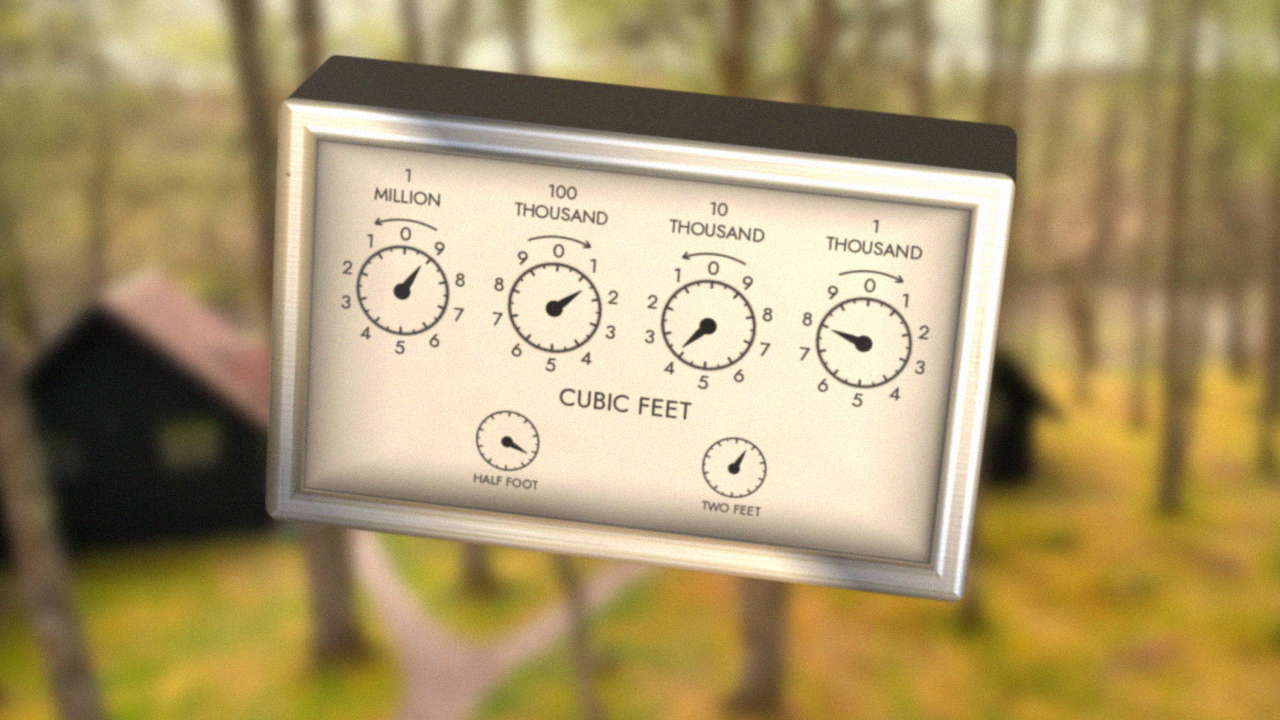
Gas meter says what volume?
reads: 913800 ft³
